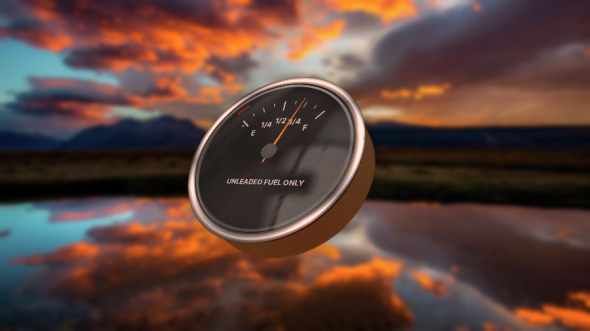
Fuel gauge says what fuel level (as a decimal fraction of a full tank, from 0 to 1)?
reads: 0.75
